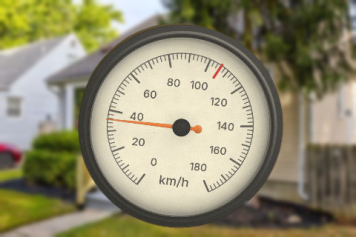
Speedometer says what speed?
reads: 36 km/h
